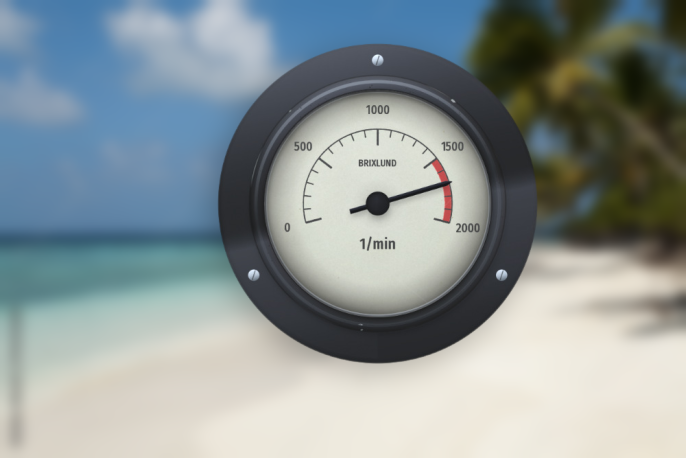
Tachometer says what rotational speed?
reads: 1700 rpm
